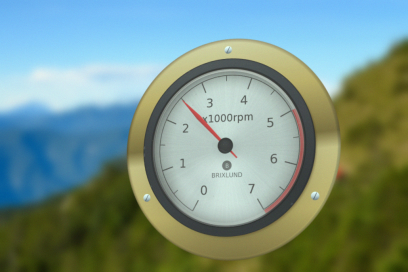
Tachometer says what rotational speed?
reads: 2500 rpm
